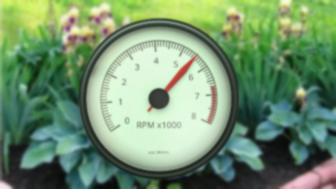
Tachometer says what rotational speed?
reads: 5500 rpm
